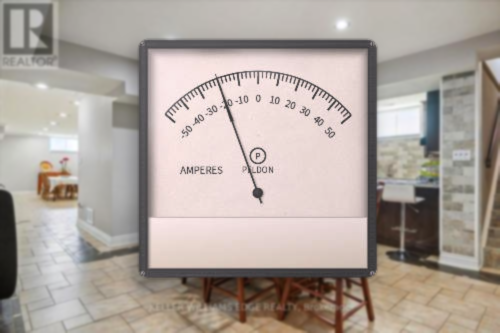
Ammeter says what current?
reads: -20 A
